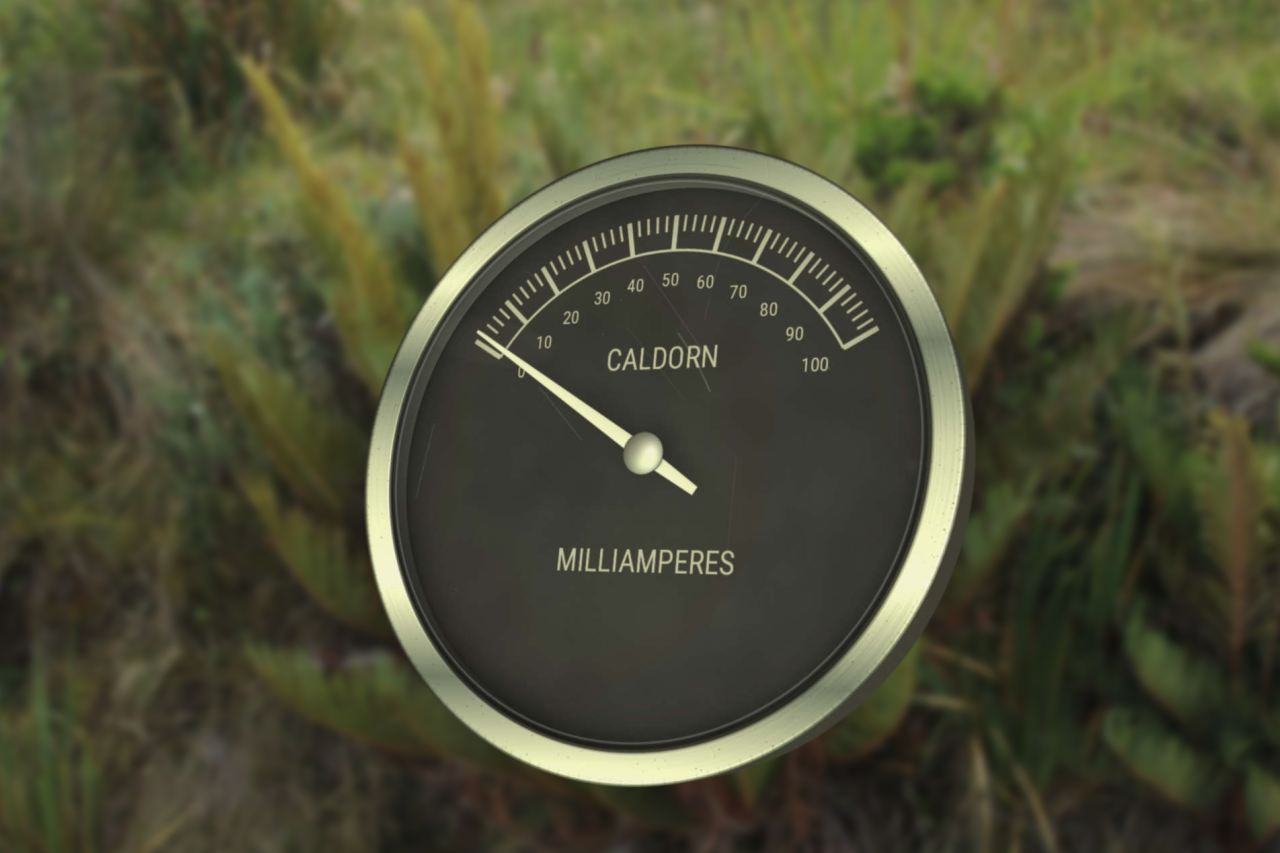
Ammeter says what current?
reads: 2 mA
